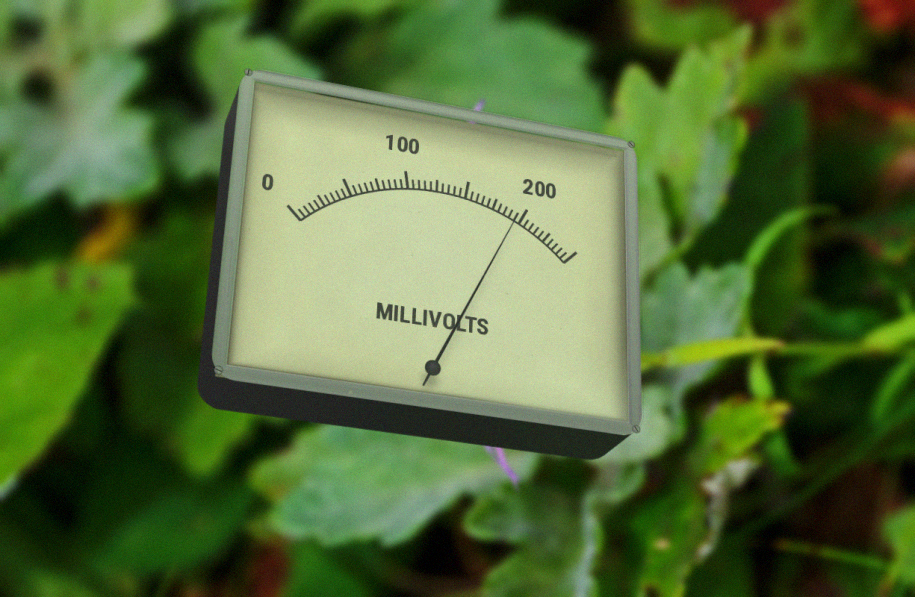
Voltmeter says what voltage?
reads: 195 mV
